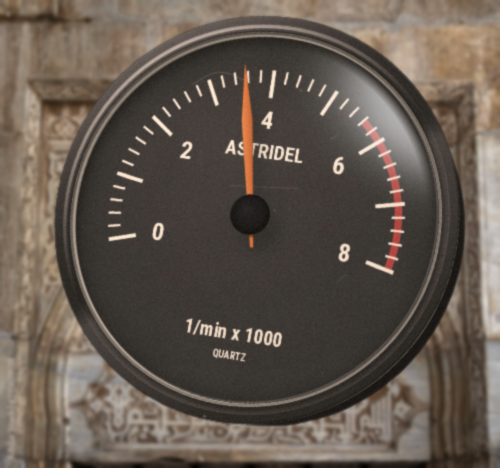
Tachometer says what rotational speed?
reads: 3600 rpm
